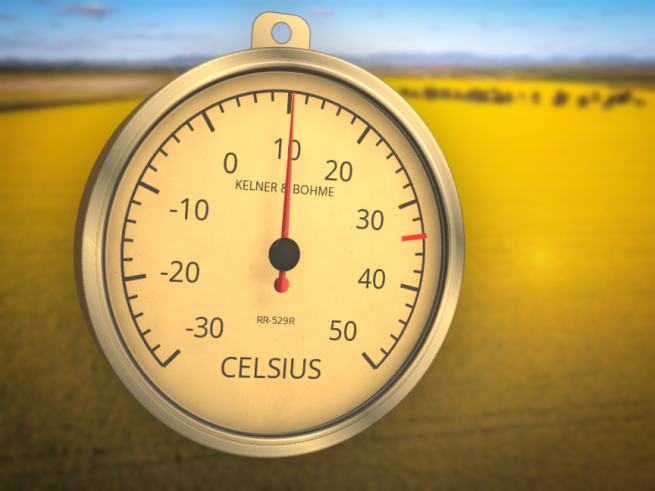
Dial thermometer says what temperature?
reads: 10 °C
